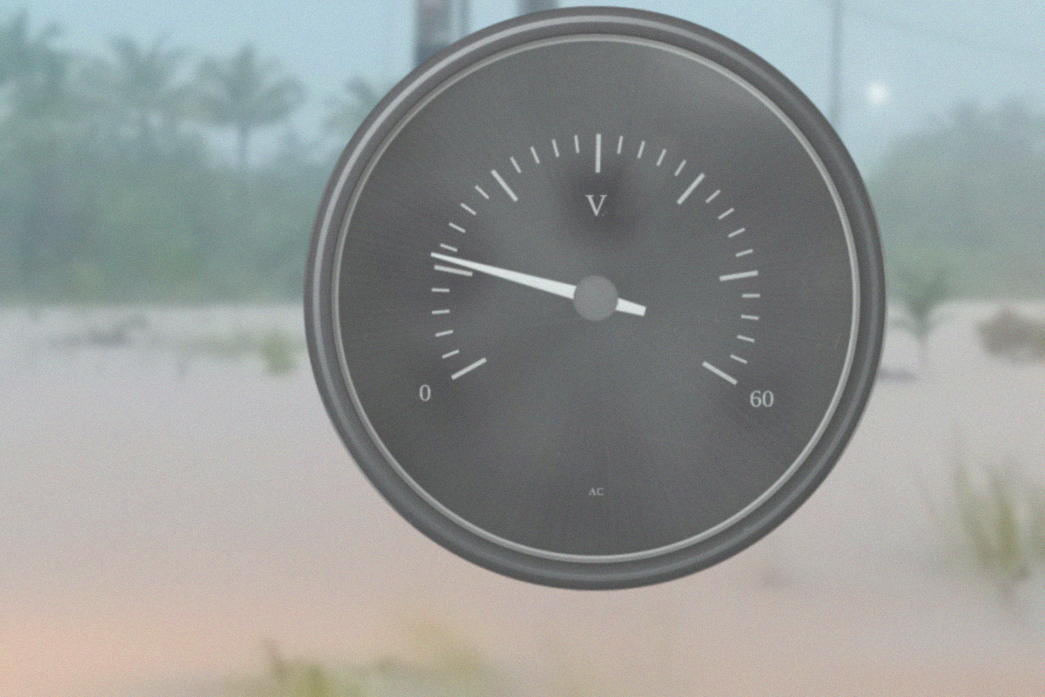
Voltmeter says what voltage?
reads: 11 V
